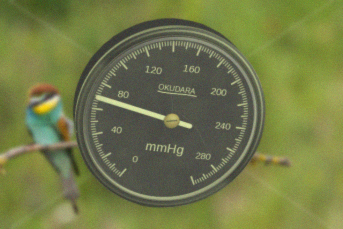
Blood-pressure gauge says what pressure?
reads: 70 mmHg
